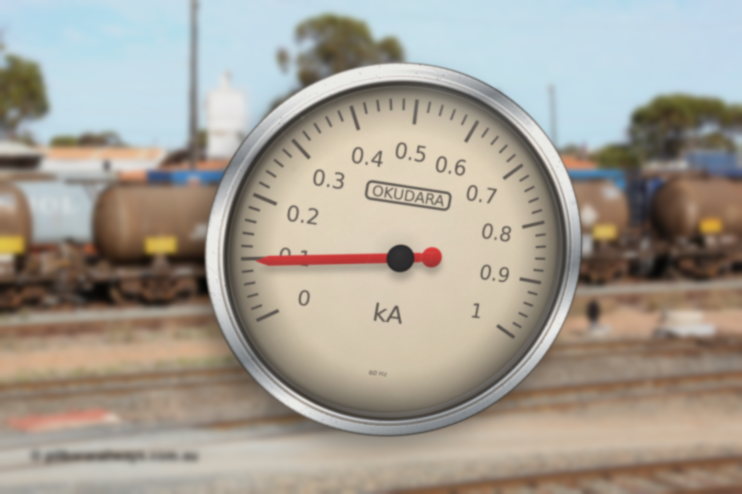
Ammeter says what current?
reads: 0.1 kA
